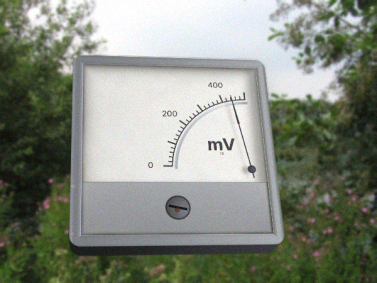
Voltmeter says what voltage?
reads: 440 mV
